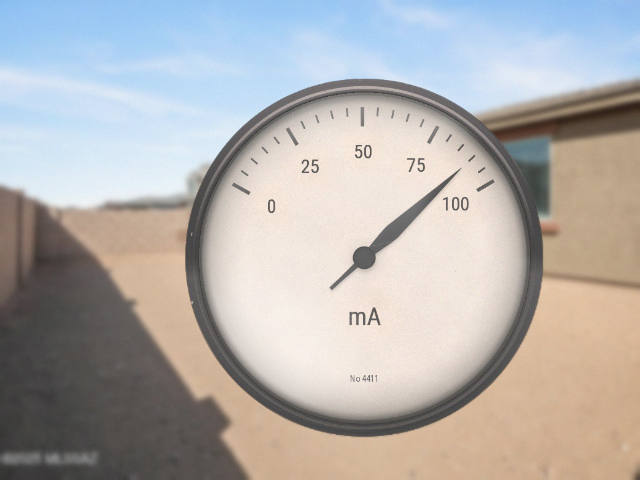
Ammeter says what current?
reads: 90 mA
